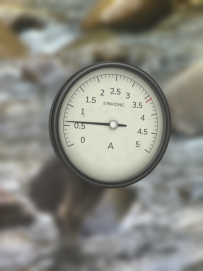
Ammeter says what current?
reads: 0.6 A
